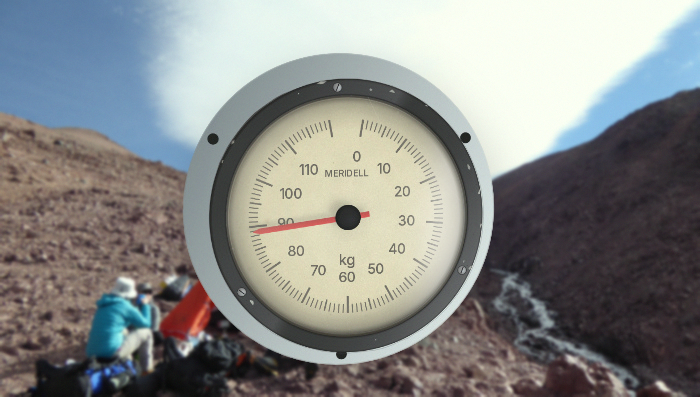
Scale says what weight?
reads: 89 kg
